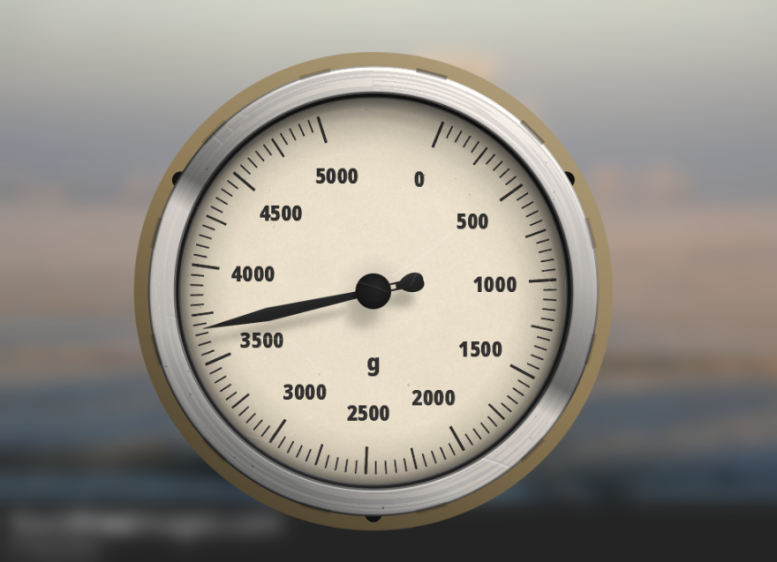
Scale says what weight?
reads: 3675 g
